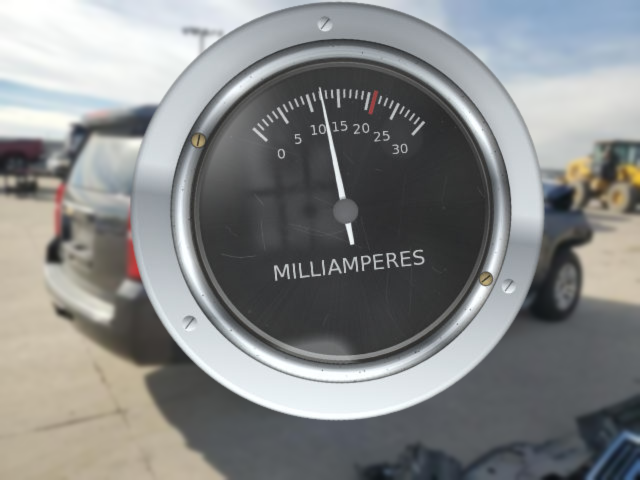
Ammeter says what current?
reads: 12 mA
